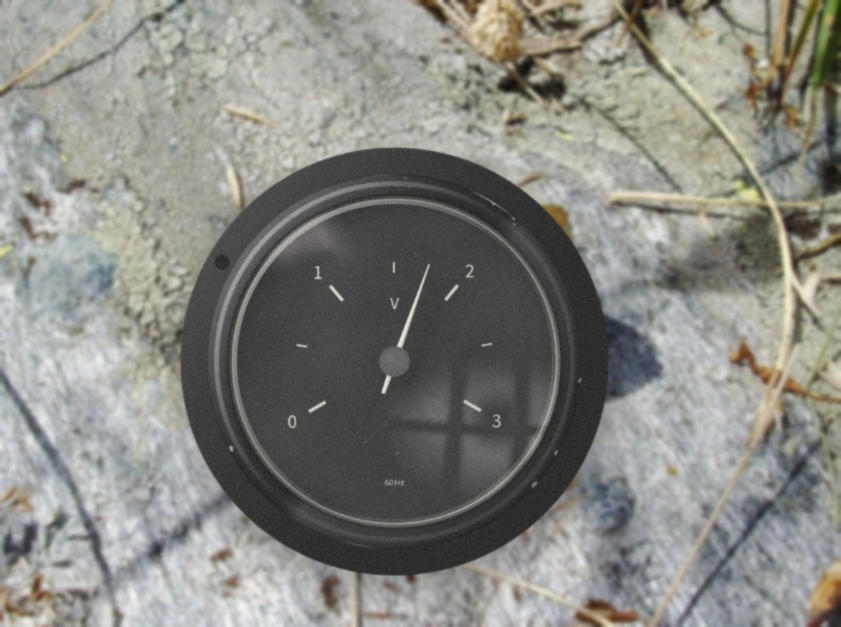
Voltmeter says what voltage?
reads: 1.75 V
